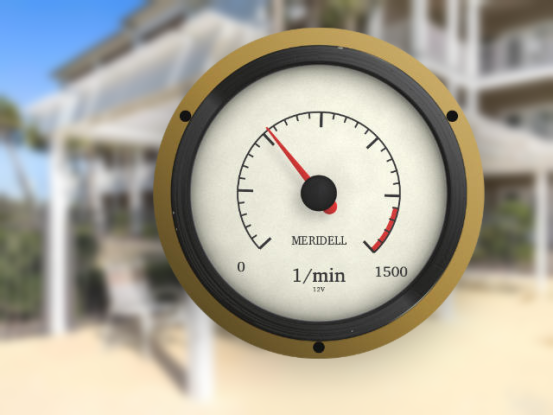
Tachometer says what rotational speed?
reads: 525 rpm
